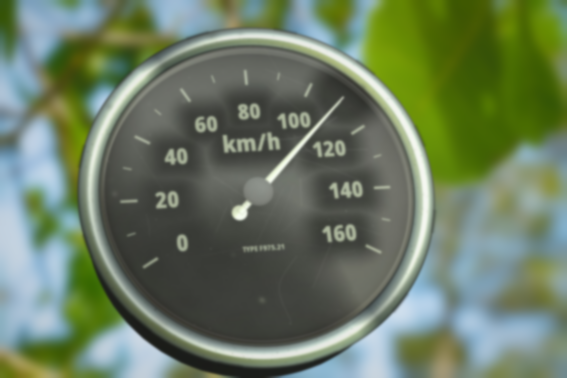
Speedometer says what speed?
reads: 110 km/h
